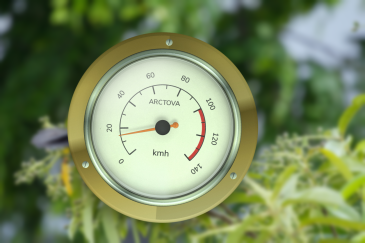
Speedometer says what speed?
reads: 15 km/h
